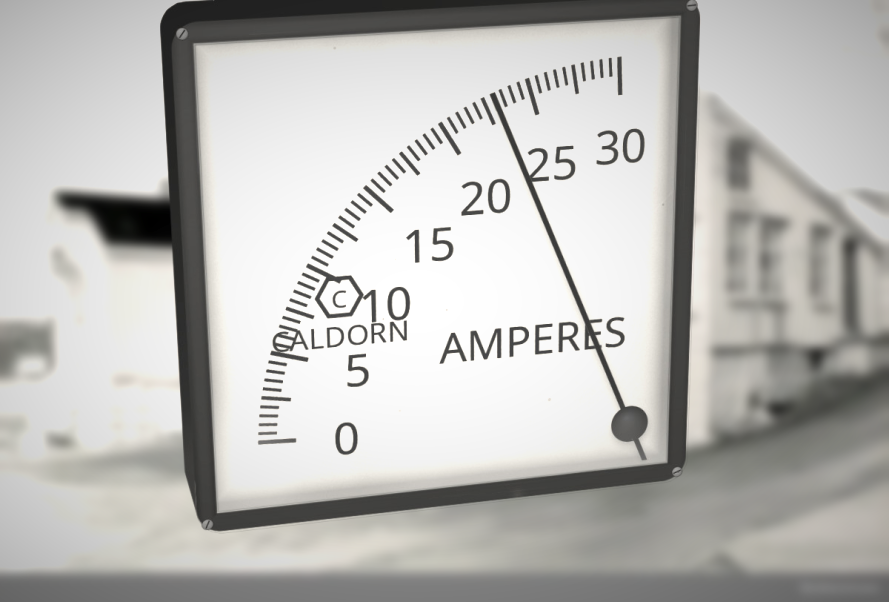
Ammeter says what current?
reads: 23 A
